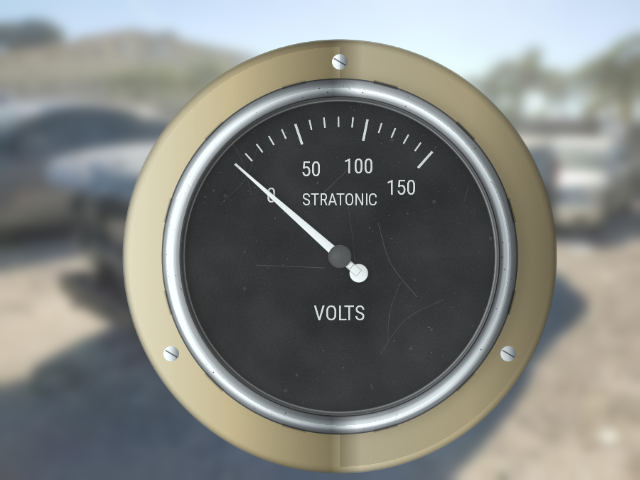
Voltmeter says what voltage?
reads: 0 V
